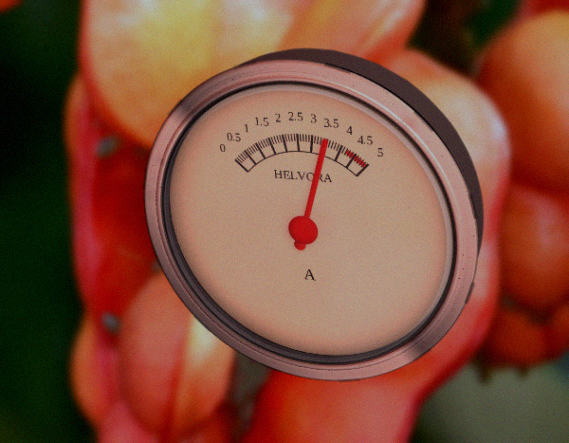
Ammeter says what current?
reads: 3.5 A
